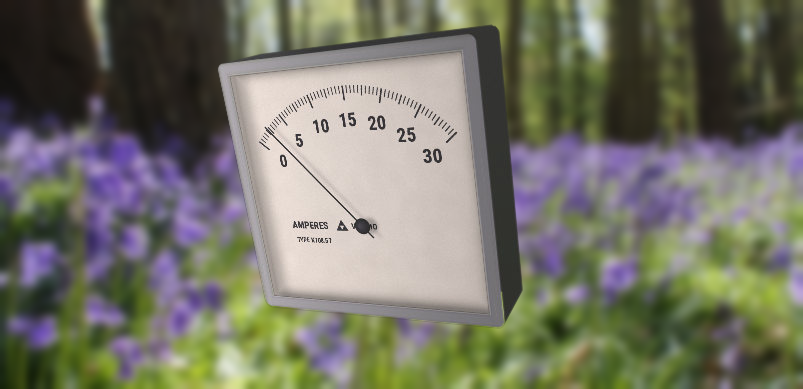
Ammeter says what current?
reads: 2.5 A
